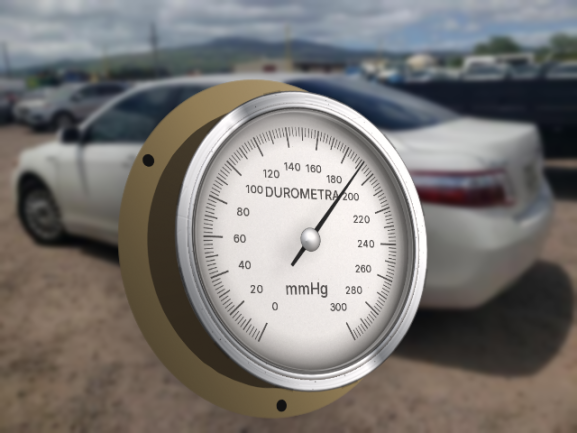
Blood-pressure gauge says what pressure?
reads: 190 mmHg
